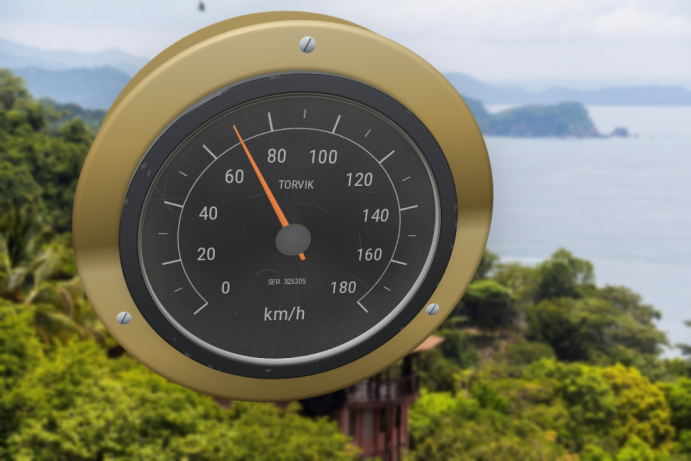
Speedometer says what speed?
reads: 70 km/h
